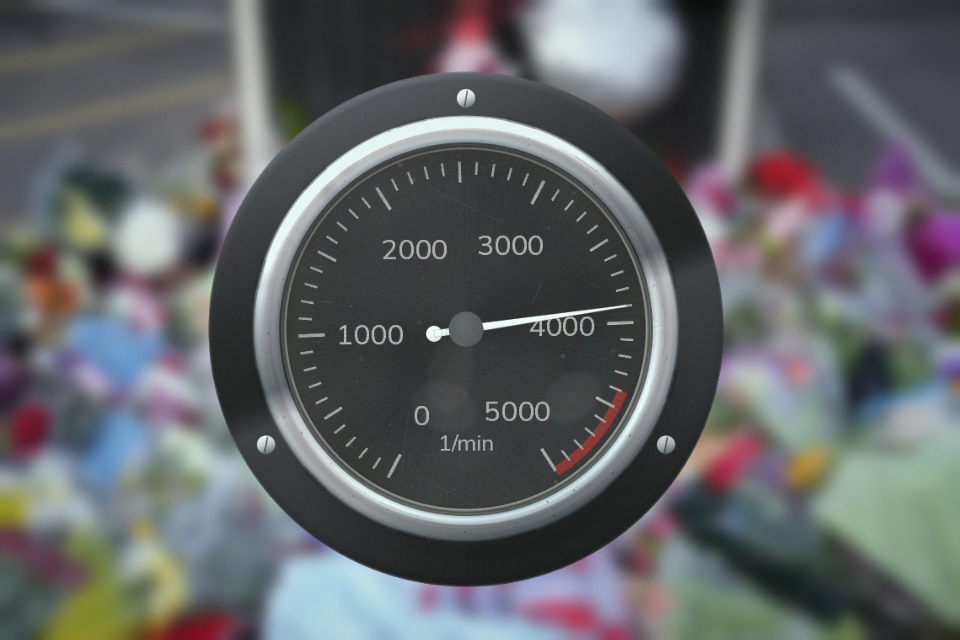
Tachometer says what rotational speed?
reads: 3900 rpm
